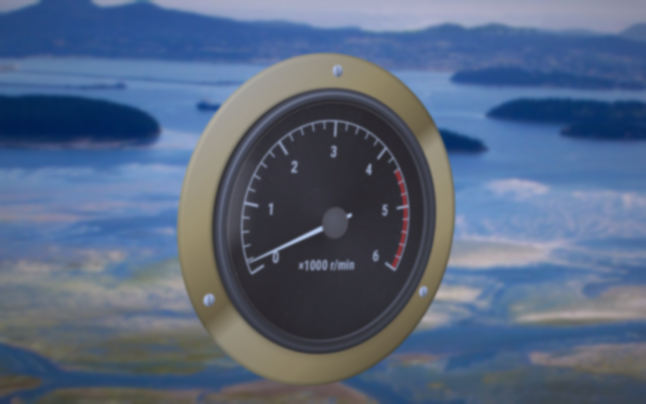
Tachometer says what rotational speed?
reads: 200 rpm
